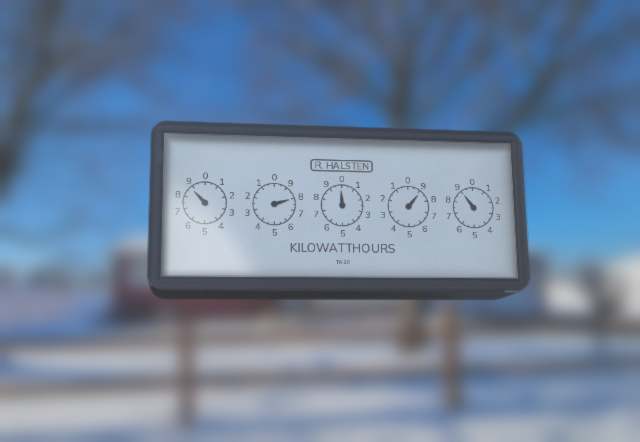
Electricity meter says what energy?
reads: 87989 kWh
